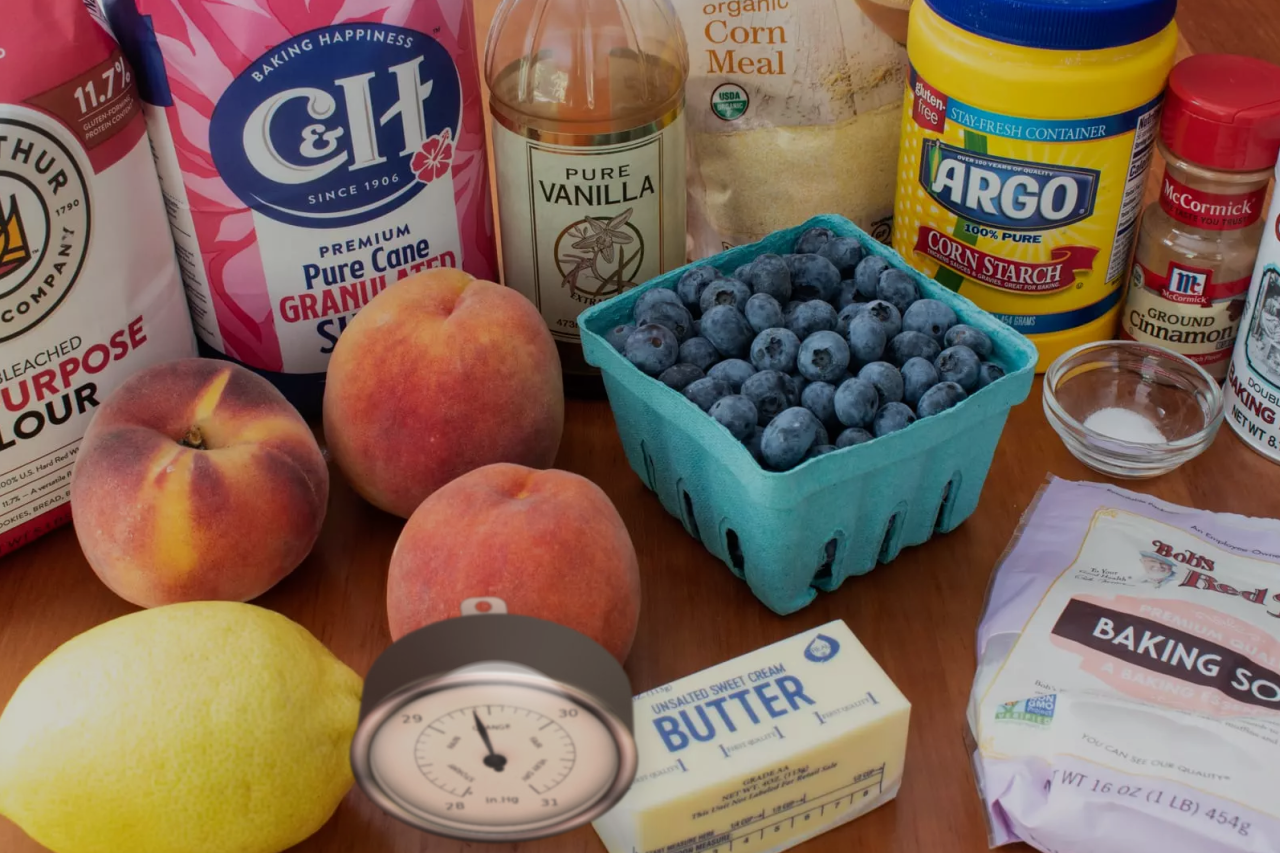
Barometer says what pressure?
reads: 29.4 inHg
